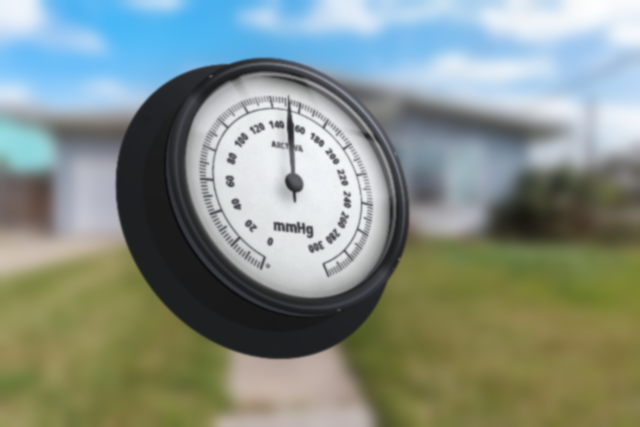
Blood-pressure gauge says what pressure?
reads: 150 mmHg
